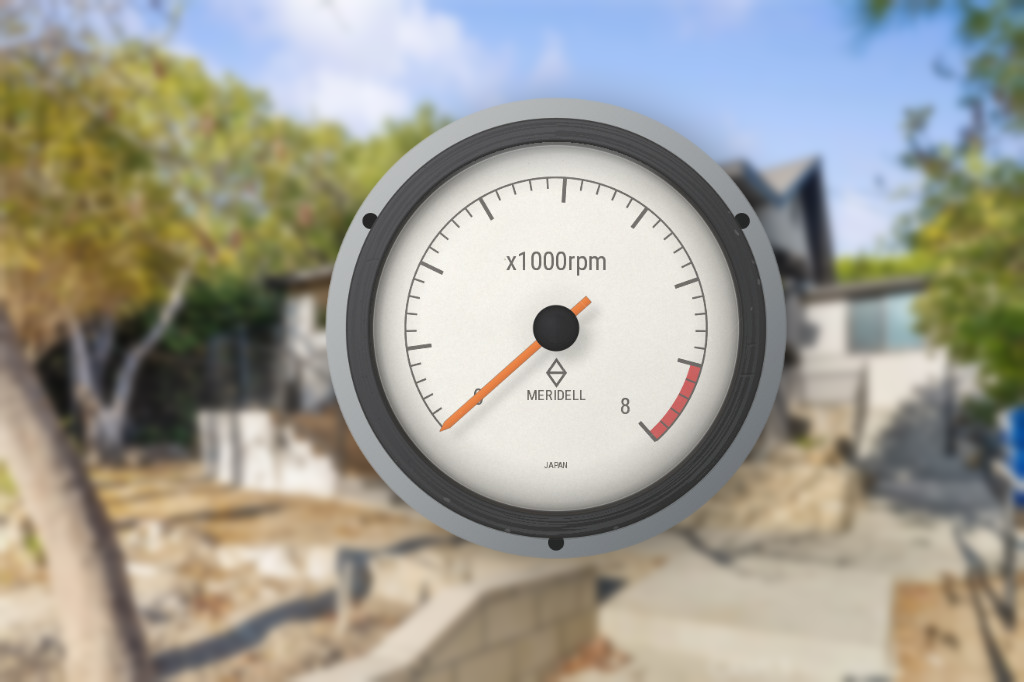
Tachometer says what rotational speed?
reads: 0 rpm
